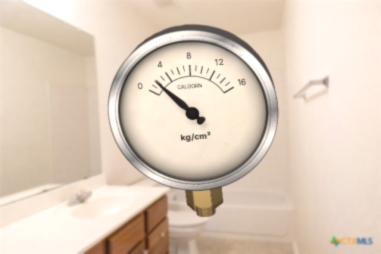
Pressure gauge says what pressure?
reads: 2 kg/cm²
